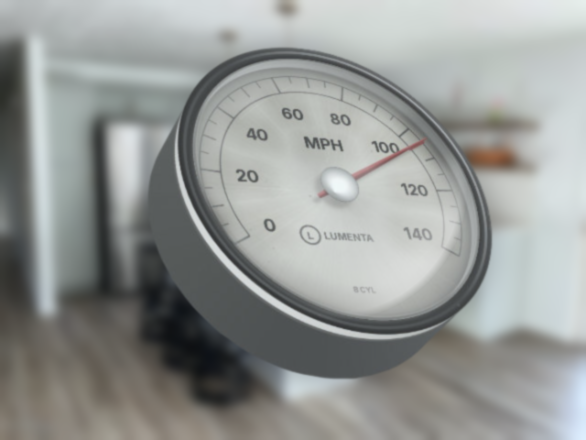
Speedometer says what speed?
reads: 105 mph
